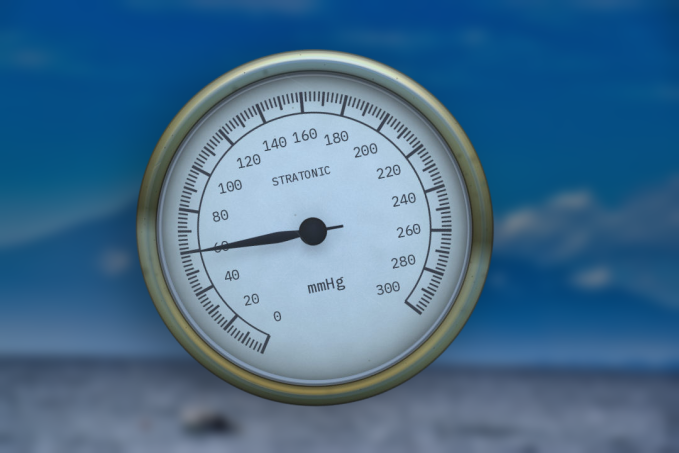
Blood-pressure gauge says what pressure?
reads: 60 mmHg
